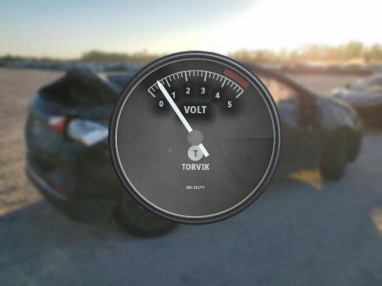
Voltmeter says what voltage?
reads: 0.6 V
